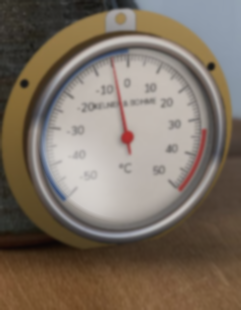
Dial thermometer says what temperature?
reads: -5 °C
